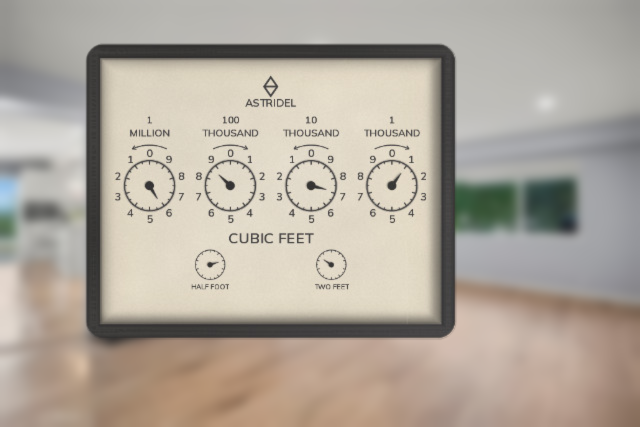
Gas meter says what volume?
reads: 587100 ft³
